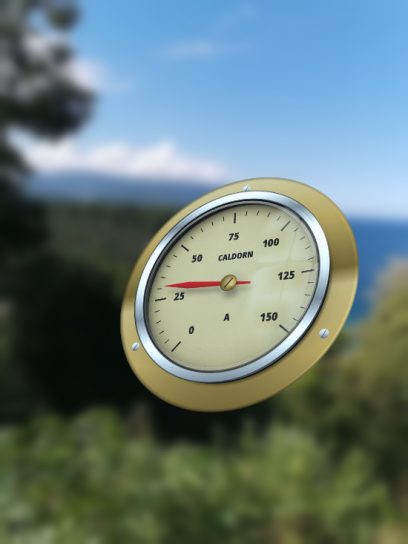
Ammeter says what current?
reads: 30 A
